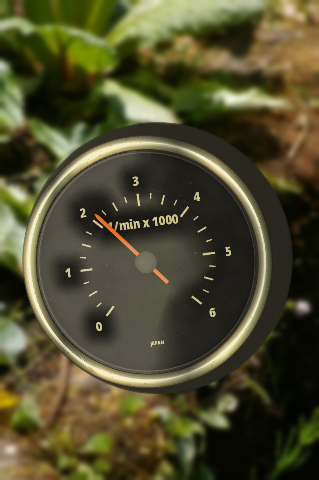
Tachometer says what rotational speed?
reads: 2125 rpm
